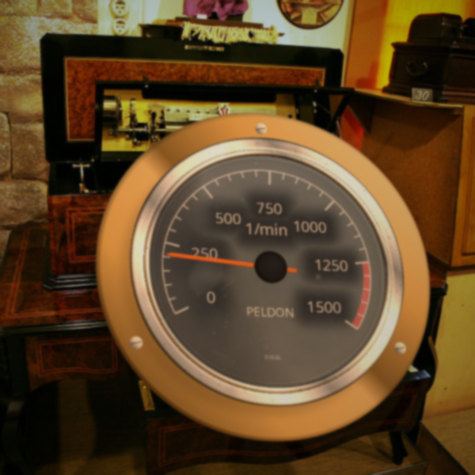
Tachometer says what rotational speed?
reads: 200 rpm
